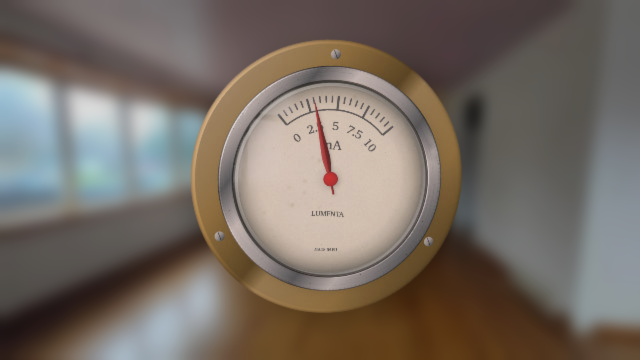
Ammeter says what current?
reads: 3 mA
